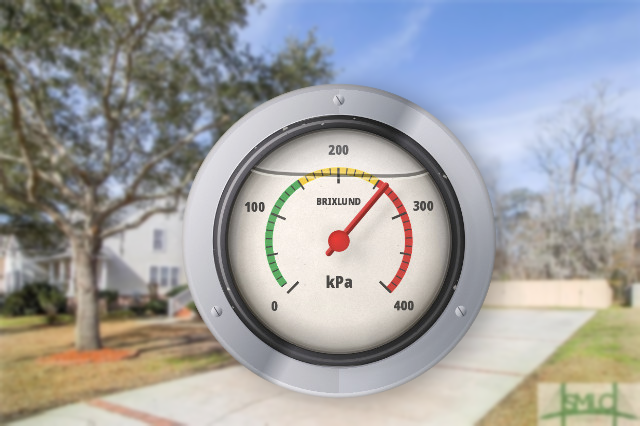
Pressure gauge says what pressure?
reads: 260 kPa
